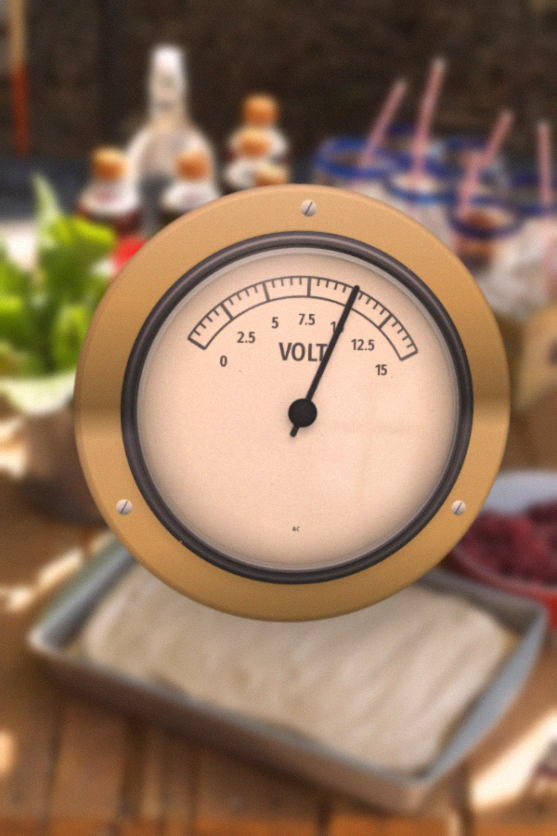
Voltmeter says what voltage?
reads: 10 V
